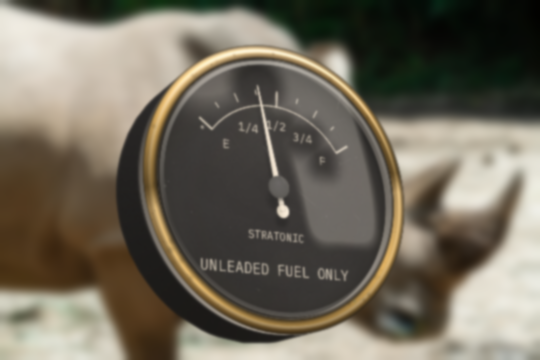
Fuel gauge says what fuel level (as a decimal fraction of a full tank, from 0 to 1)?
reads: 0.375
